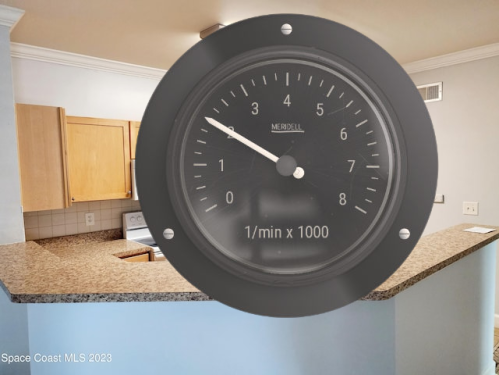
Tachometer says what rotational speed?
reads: 2000 rpm
